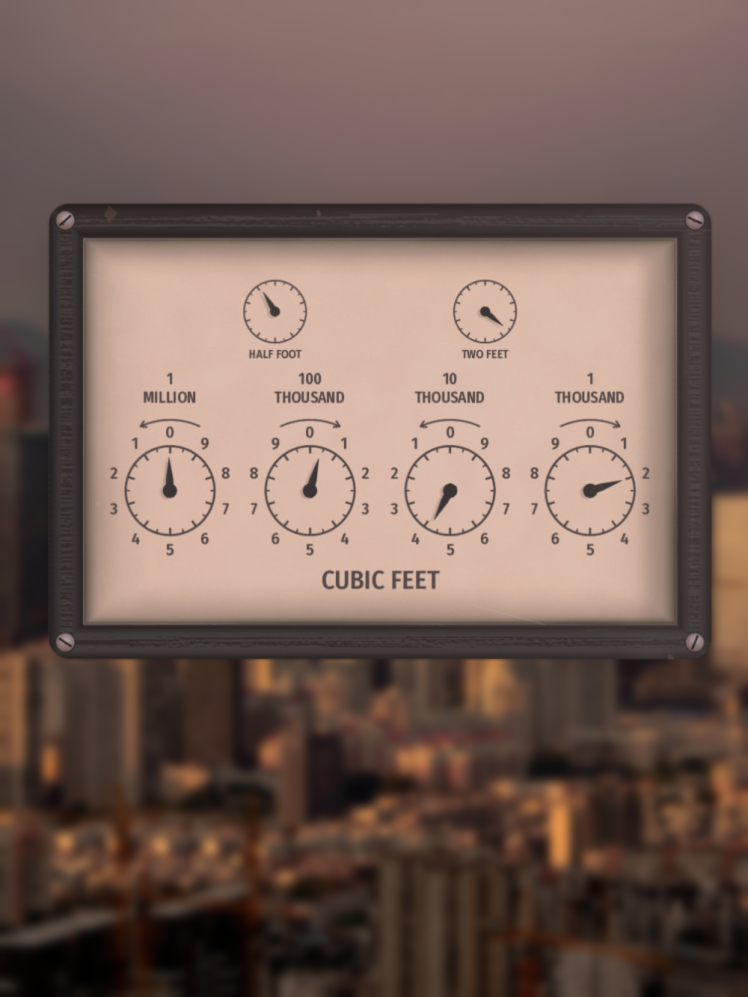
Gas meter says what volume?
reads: 4200 ft³
